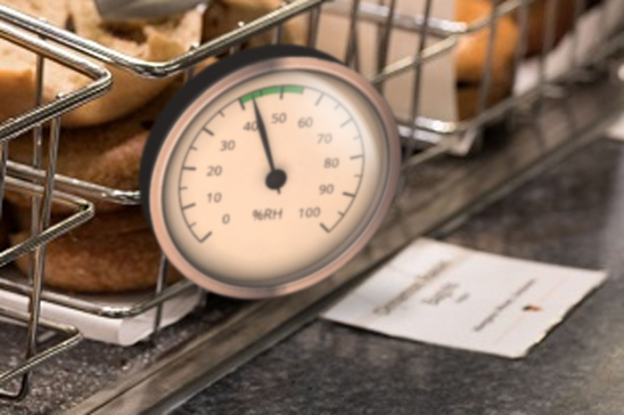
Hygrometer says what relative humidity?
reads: 42.5 %
